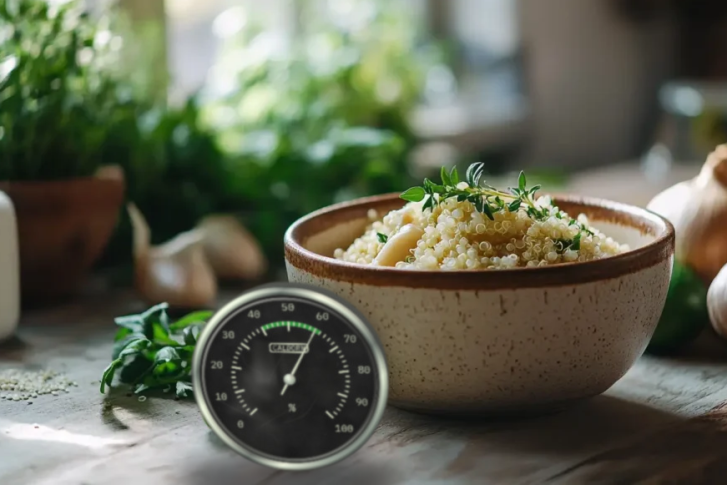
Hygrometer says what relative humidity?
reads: 60 %
